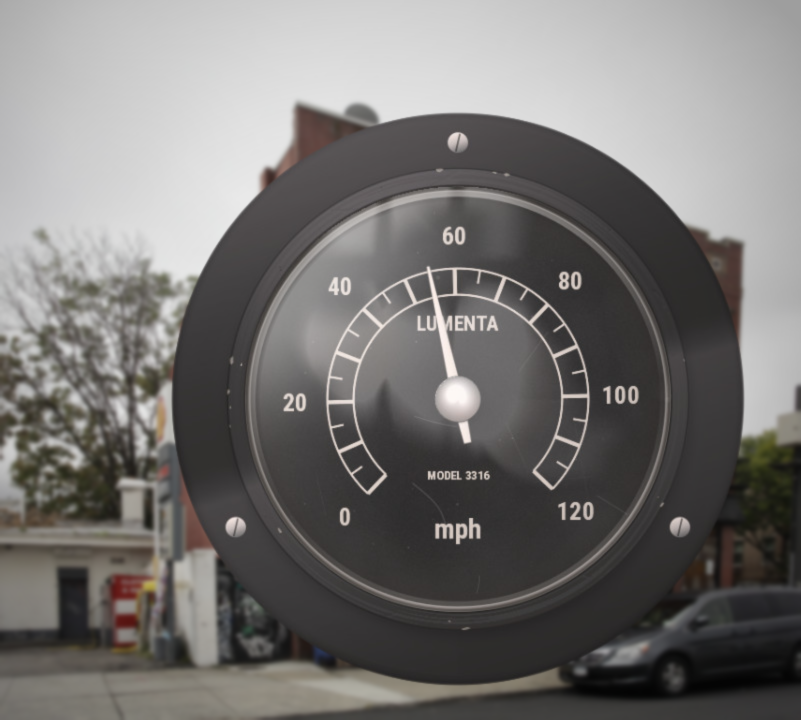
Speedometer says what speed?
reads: 55 mph
